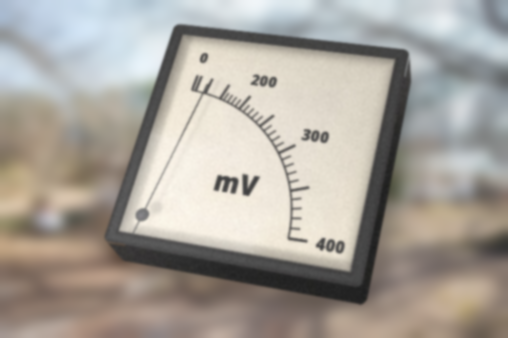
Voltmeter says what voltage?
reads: 100 mV
